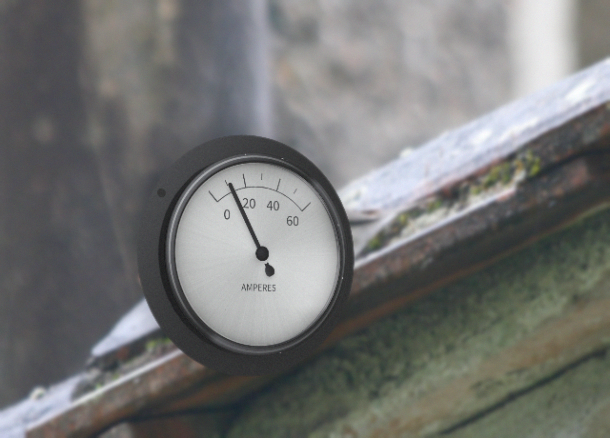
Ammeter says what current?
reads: 10 A
